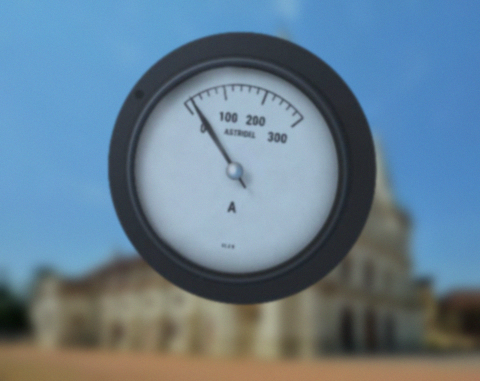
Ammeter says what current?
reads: 20 A
